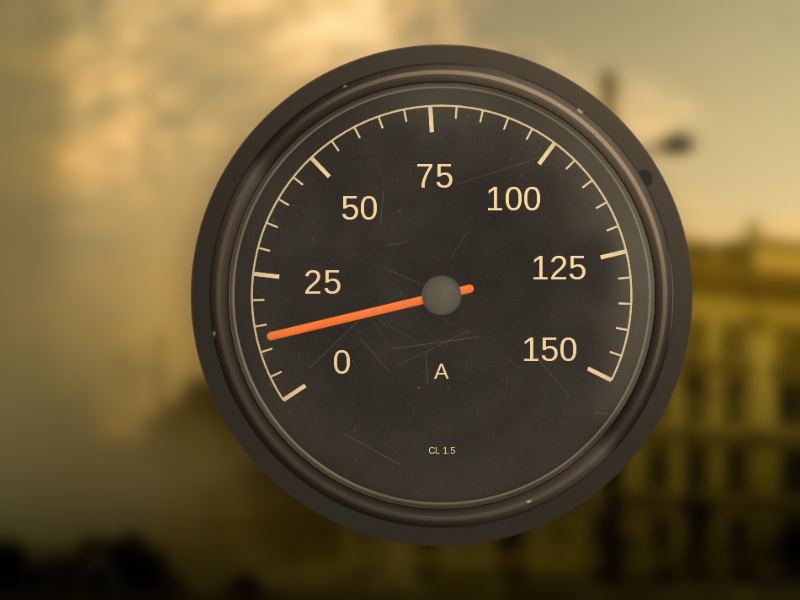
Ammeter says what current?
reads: 12.5 A
